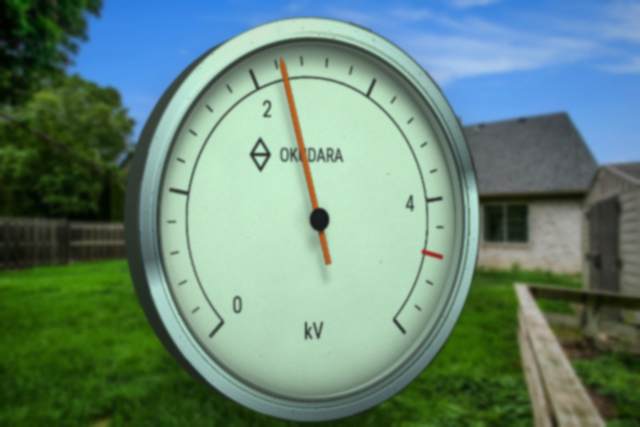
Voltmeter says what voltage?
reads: 2.2 kV
